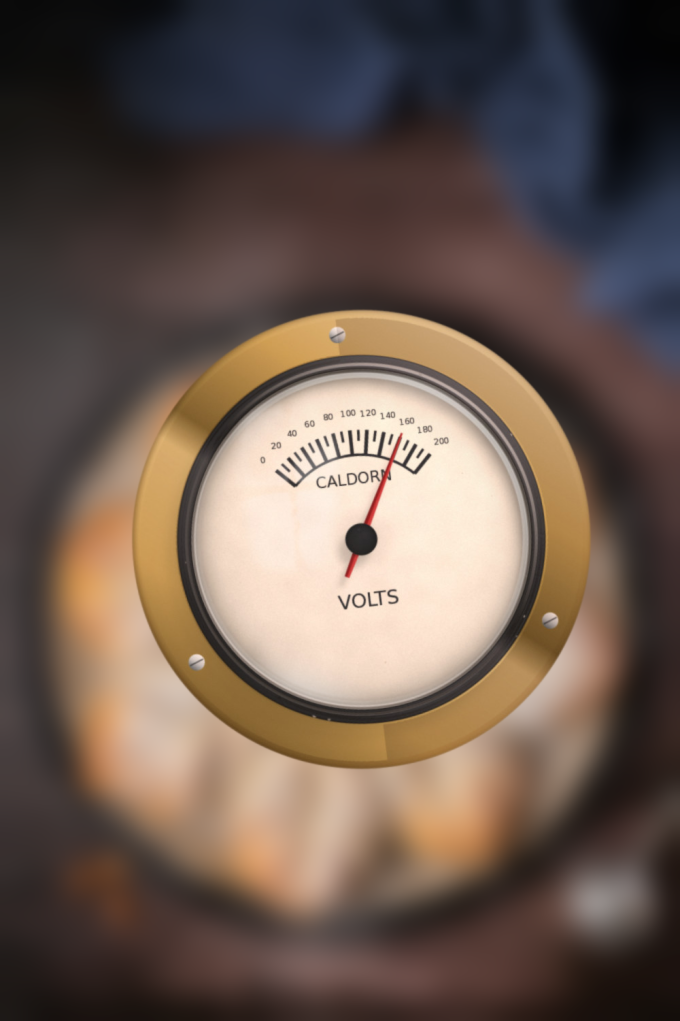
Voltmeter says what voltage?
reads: 160 V
